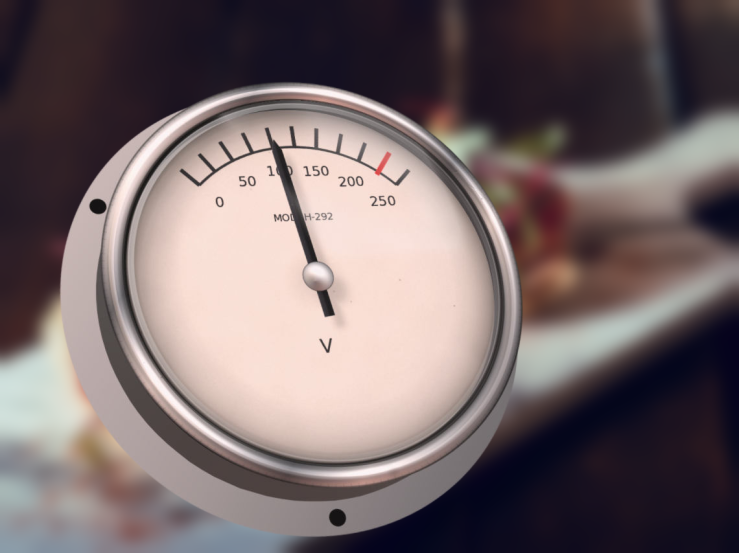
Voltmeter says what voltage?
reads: 100 V
